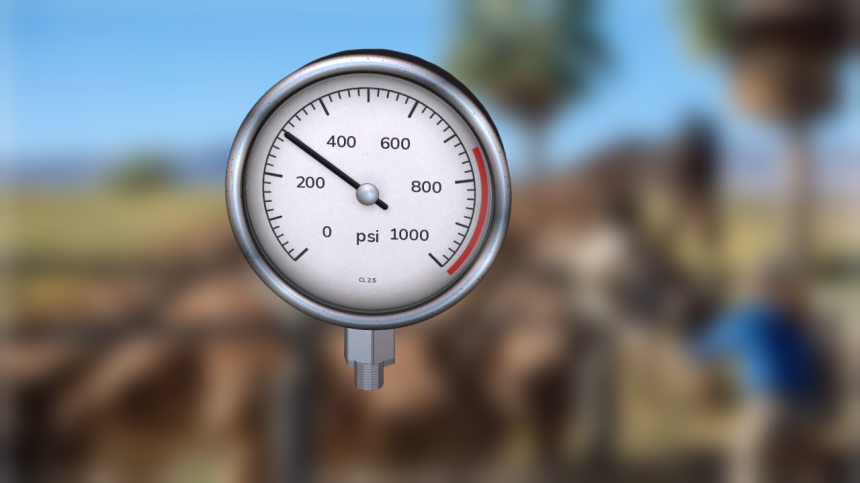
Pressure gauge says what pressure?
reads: 300 psi
